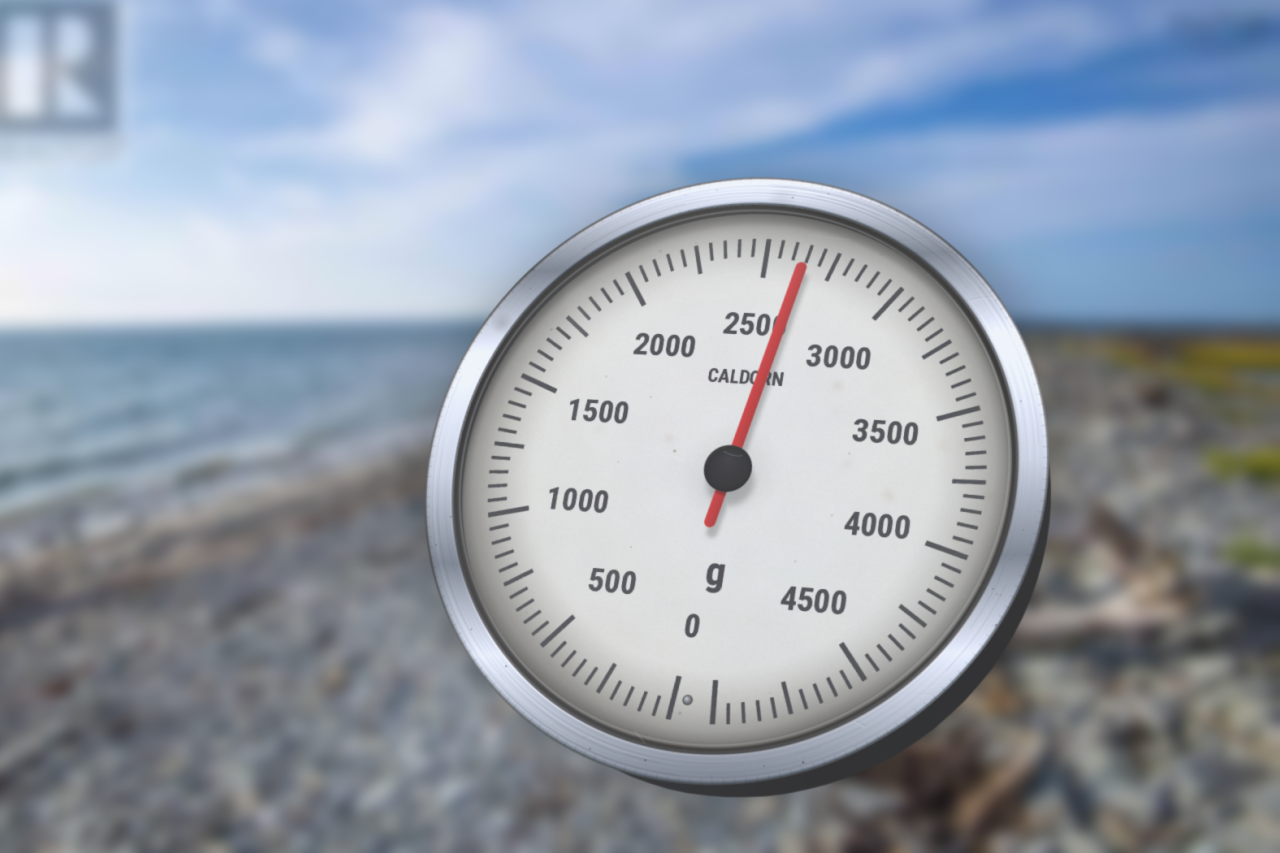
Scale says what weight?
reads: 2650 g
